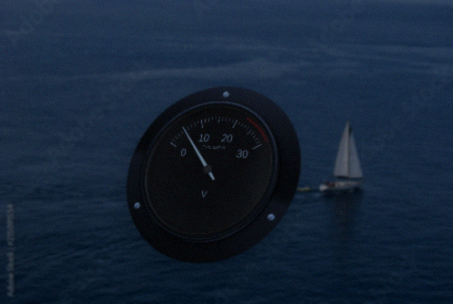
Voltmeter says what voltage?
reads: 5 V
